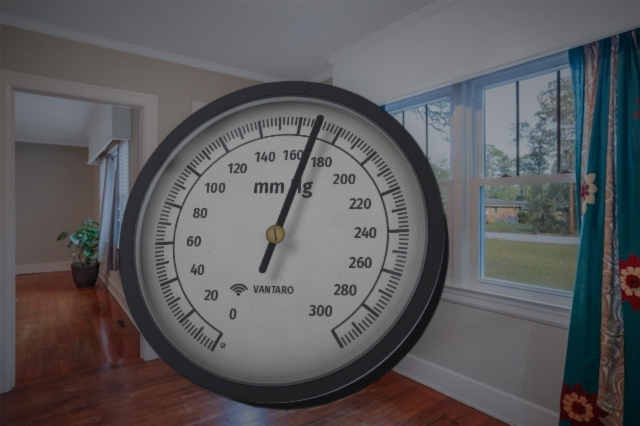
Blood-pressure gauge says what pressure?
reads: 170 mmHg
